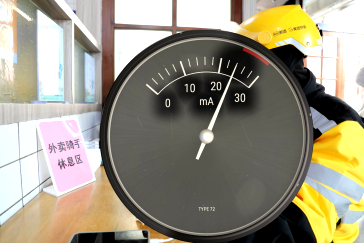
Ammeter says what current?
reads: 24 mA
